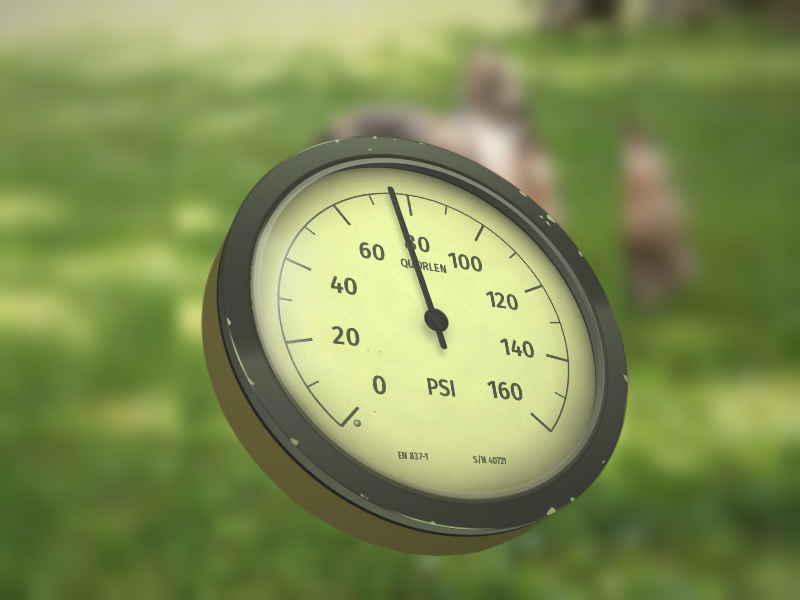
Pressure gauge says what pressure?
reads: 75 psi
